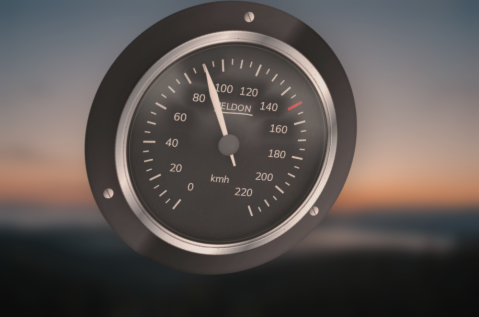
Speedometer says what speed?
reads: 90 km/h
